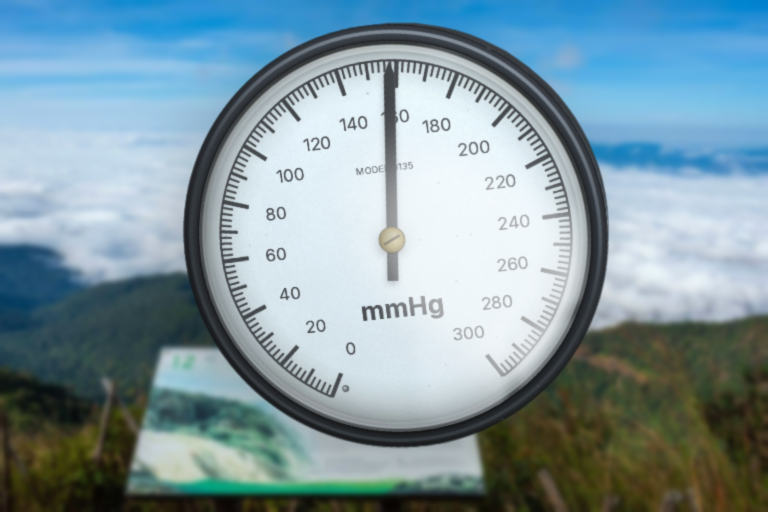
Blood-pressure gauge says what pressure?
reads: 158 mmHg
